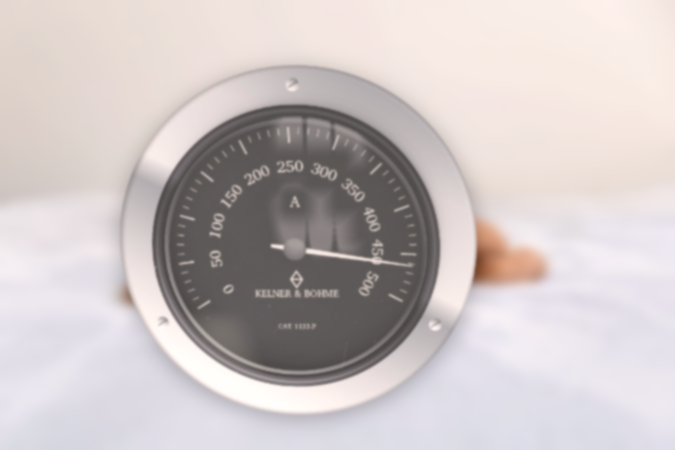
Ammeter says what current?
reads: 460 A
